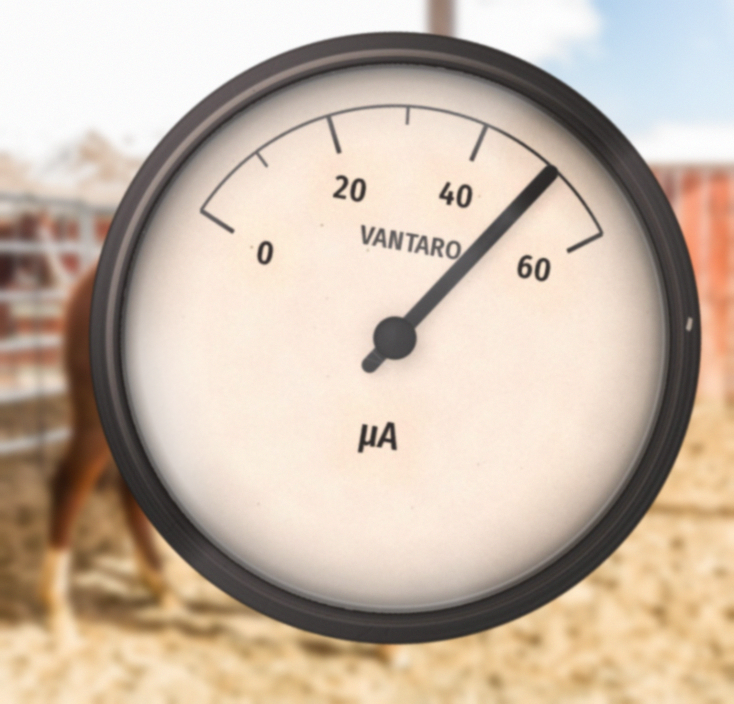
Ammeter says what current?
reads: 50 µA
